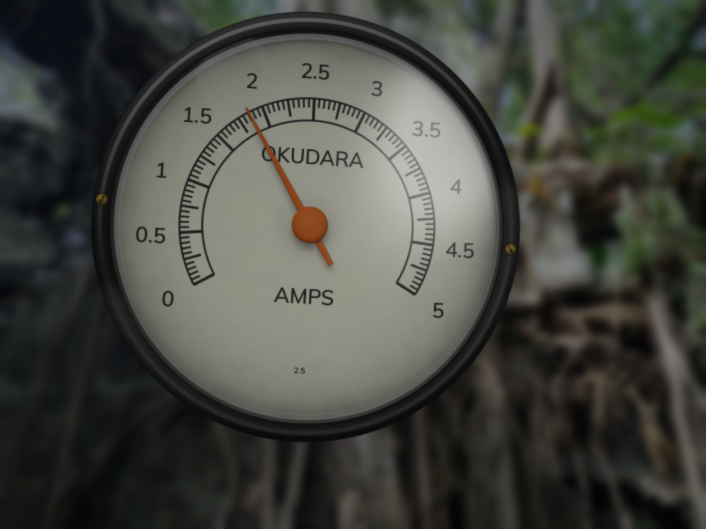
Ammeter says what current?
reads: 1.85 A
